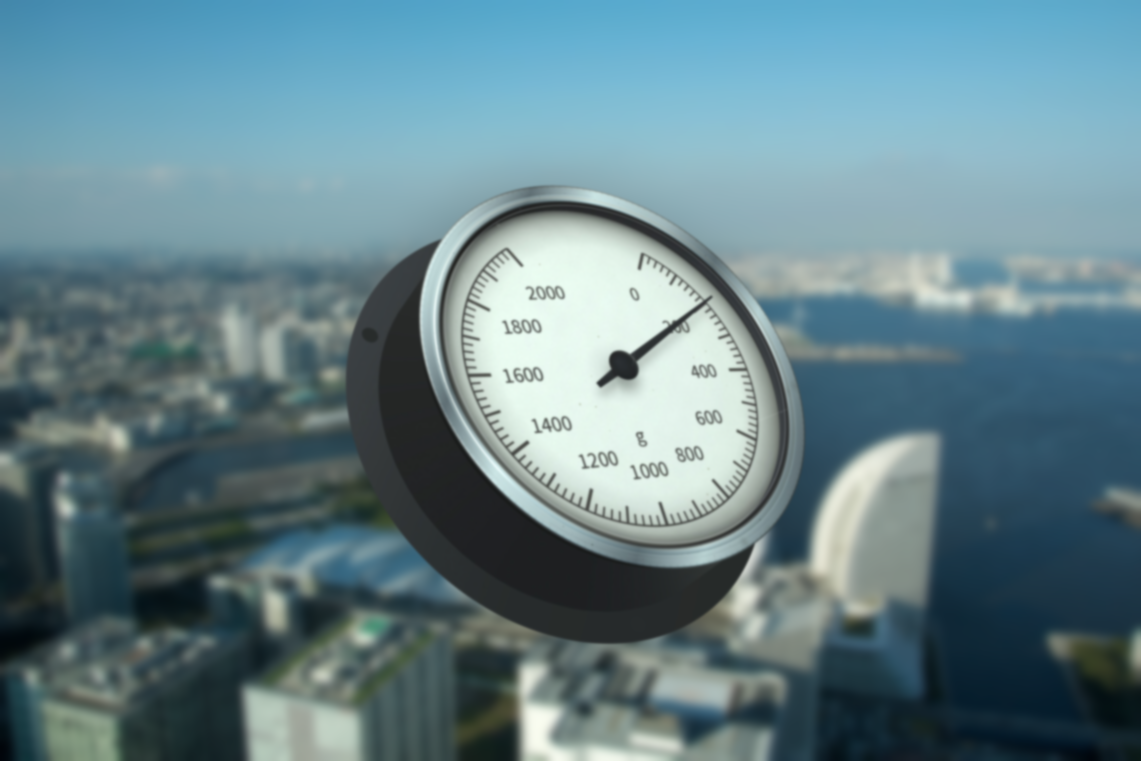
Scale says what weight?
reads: 200 g
